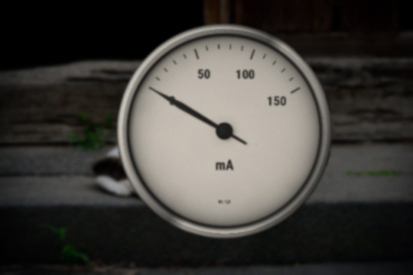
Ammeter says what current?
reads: 0 mA
